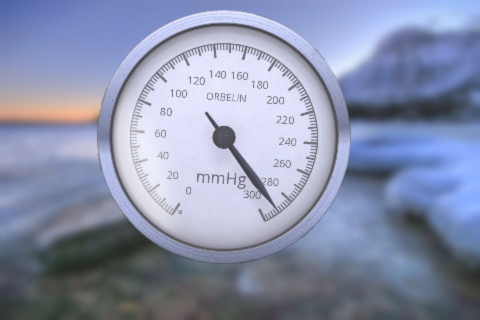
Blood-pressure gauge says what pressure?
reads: 290 mmHg
